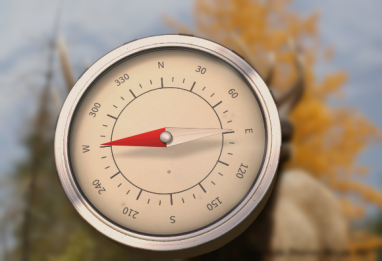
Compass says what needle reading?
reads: 270 °
